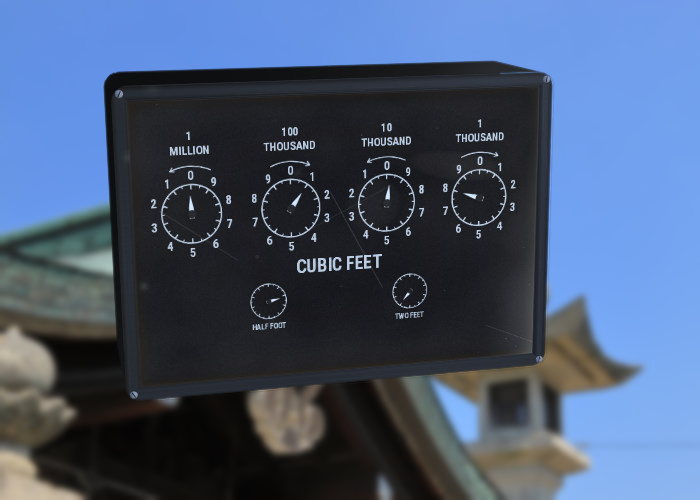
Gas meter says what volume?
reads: 9800 ft³
